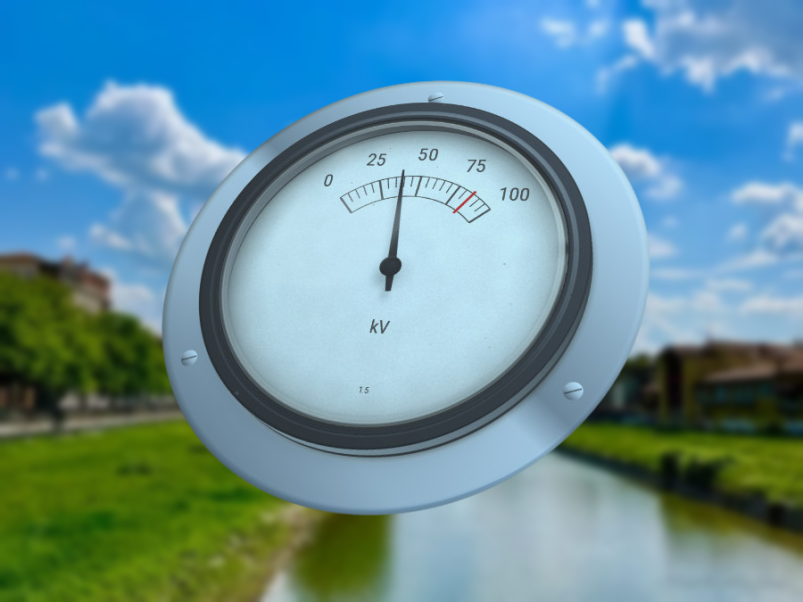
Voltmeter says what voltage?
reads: 40 kV
